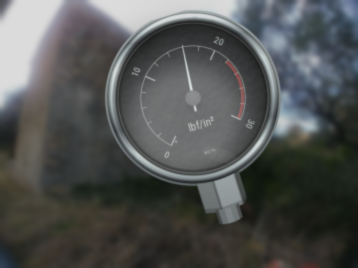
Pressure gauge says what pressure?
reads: 16 psi
